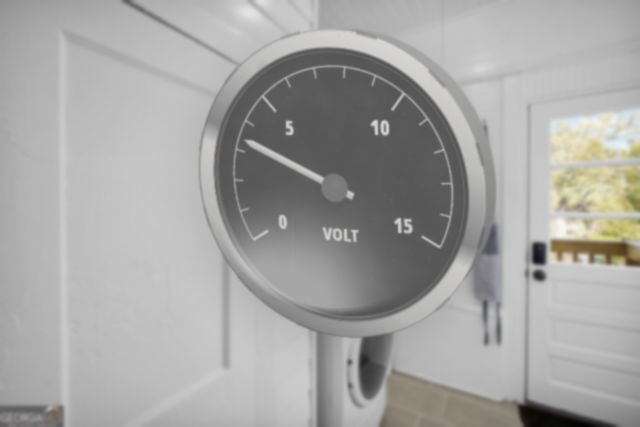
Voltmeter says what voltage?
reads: 3.5 V
